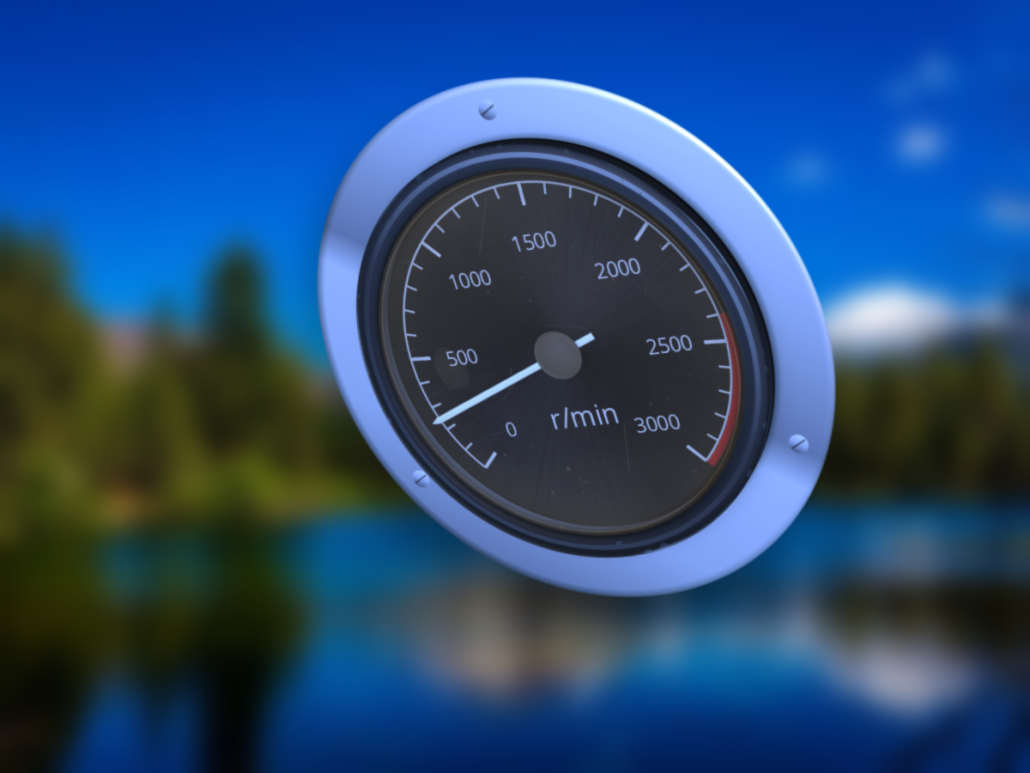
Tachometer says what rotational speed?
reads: 250 rpm
